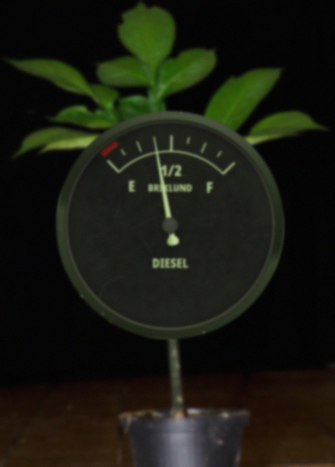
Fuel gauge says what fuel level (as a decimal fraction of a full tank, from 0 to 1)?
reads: 0.375
